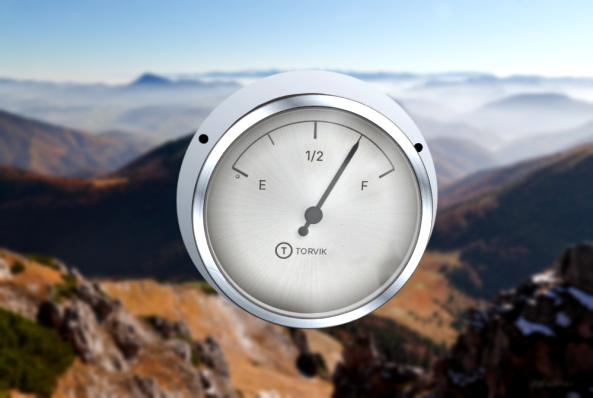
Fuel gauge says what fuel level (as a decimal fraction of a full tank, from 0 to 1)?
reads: 0.75
